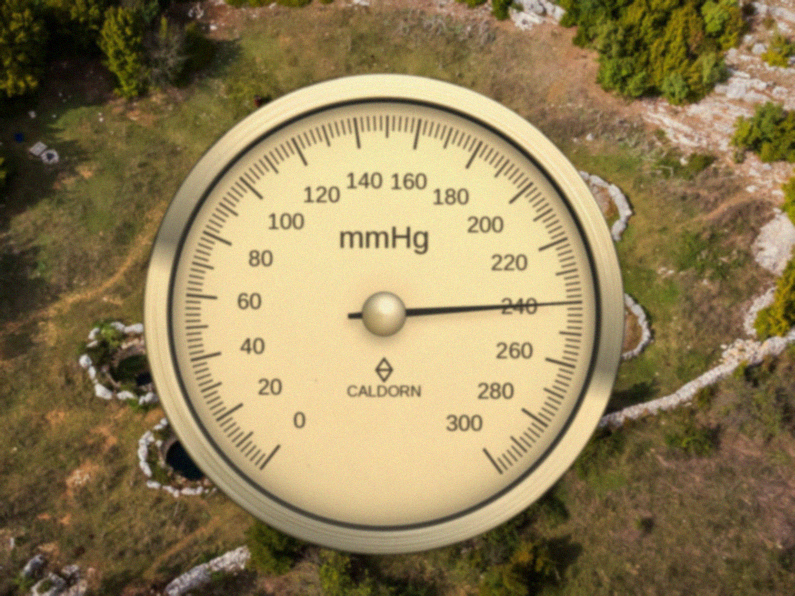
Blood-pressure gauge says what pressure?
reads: 240 mmHg
